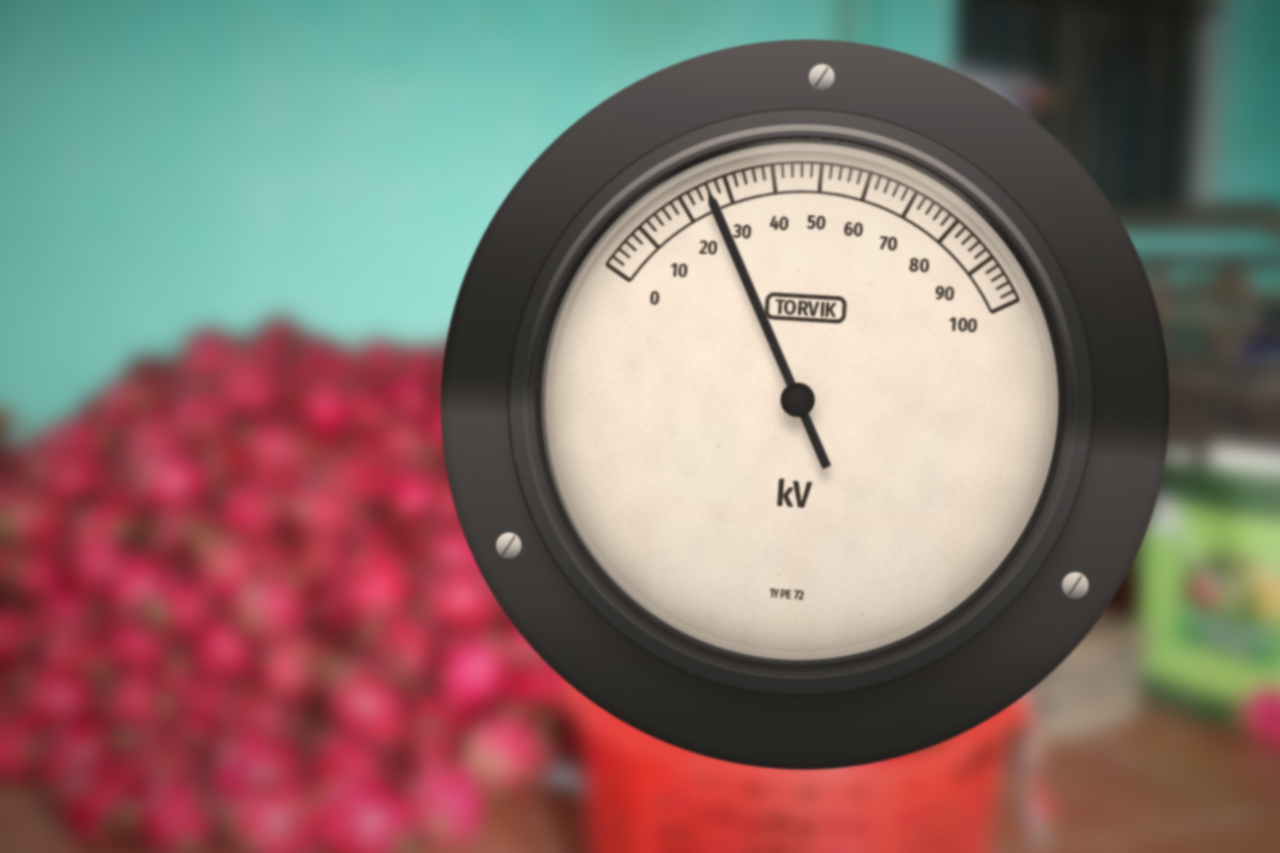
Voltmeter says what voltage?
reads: 26 kV
